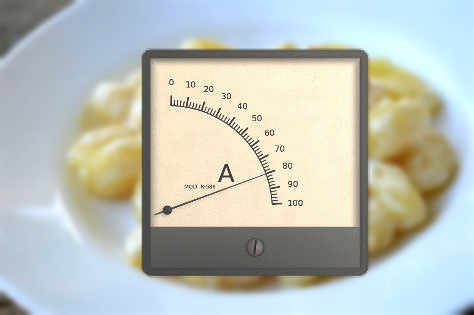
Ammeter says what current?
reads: 80 A
